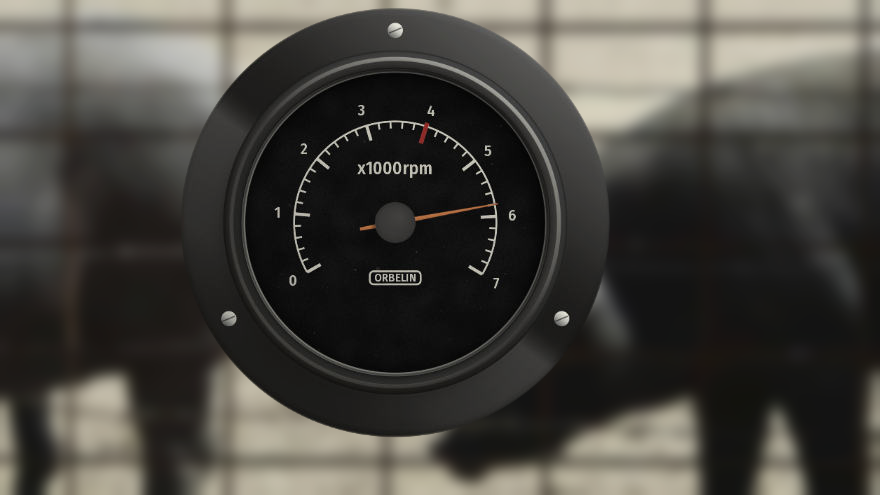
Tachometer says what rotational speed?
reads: 5800 rpm
